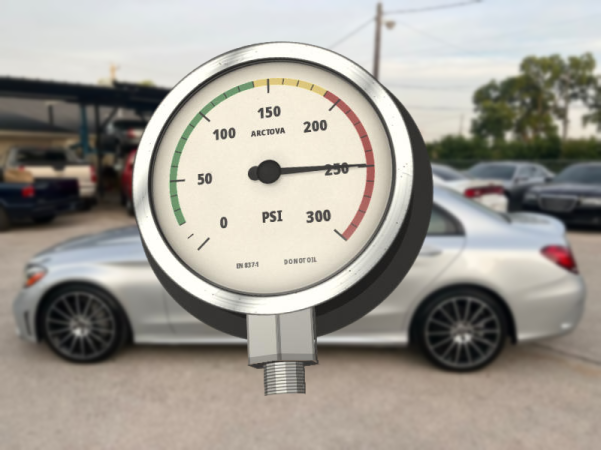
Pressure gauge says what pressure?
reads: 250 psi
